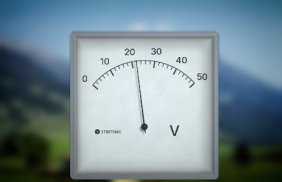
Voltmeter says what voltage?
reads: 22 V
